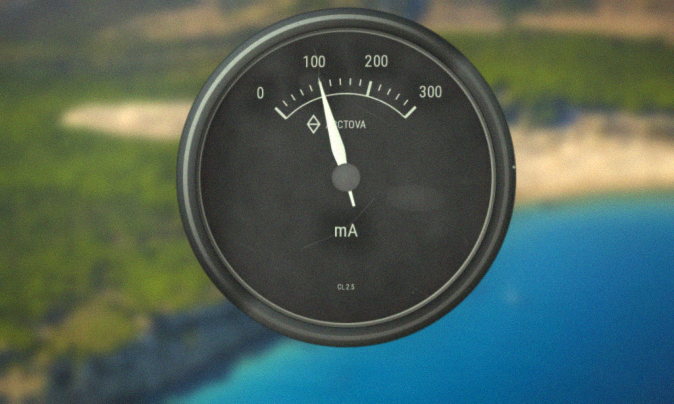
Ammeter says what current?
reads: 100 mA
